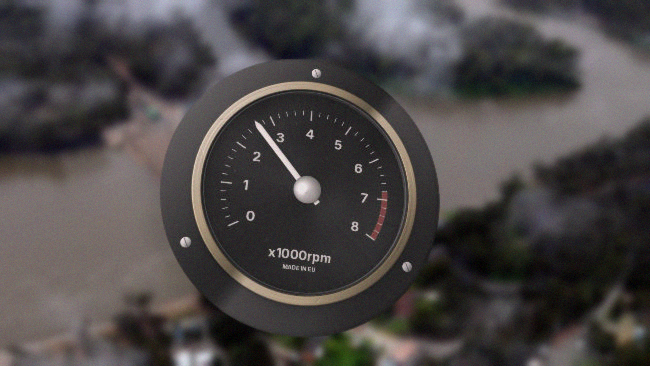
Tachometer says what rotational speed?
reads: 2600 rpm
